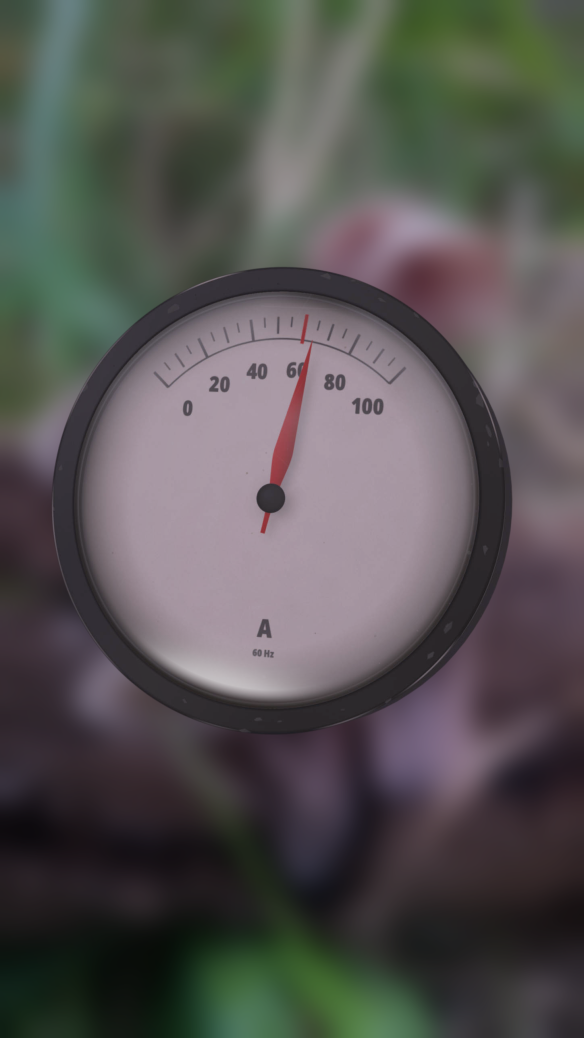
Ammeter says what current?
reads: 65 A
